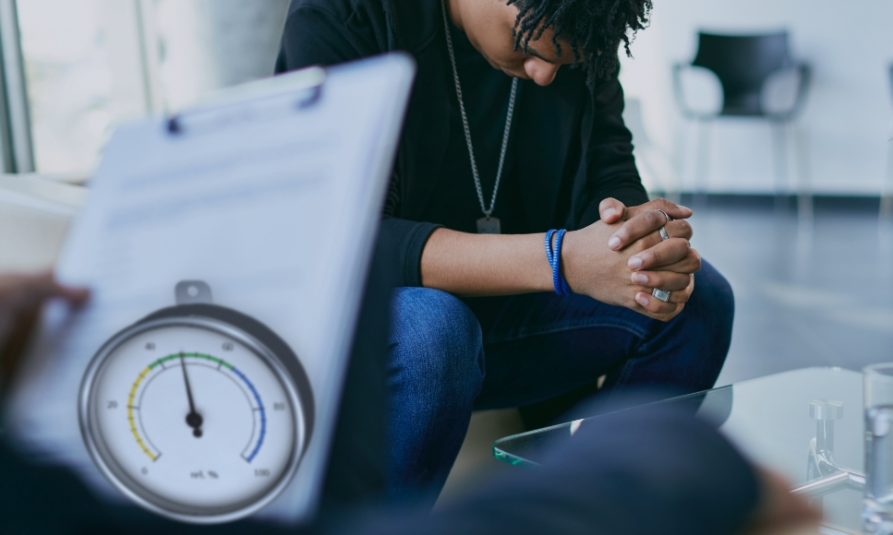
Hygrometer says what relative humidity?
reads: 48 %
